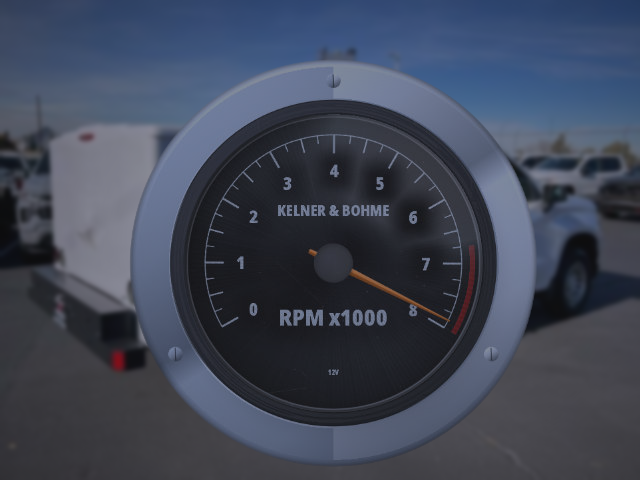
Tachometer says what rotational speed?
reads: 7875 rpm
